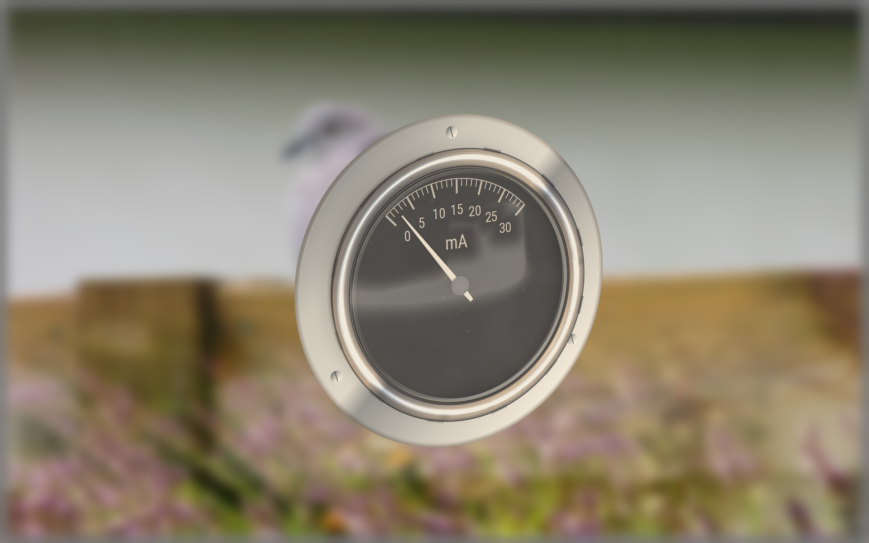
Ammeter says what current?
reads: 2 mA
